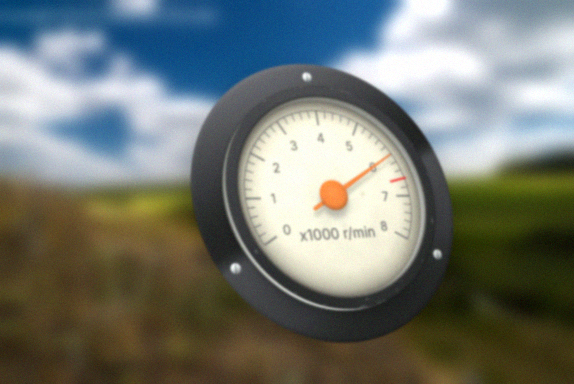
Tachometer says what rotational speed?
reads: 6000 rpm
